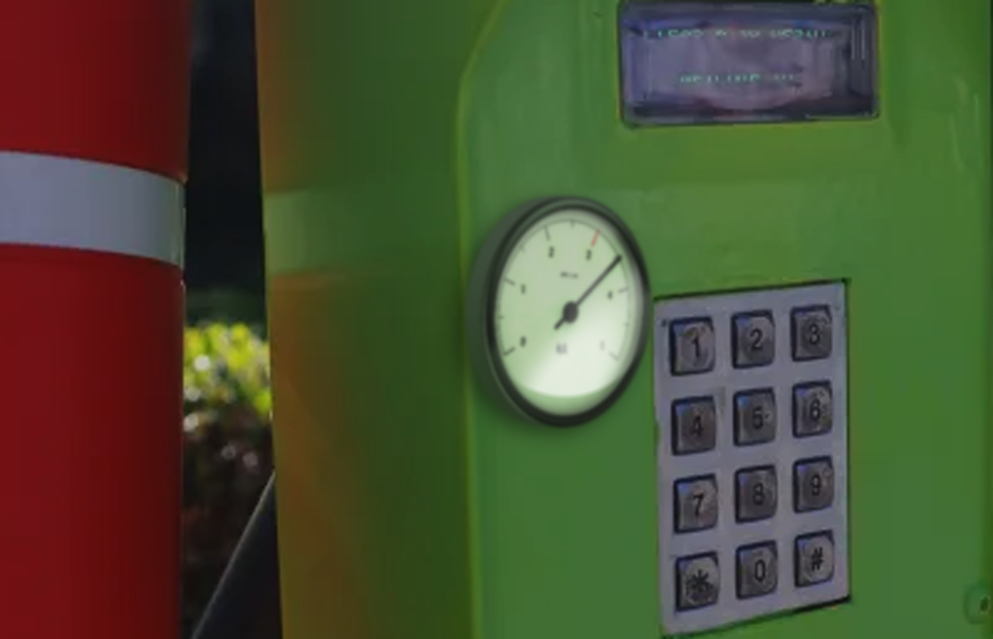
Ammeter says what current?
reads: 3.5 kA
